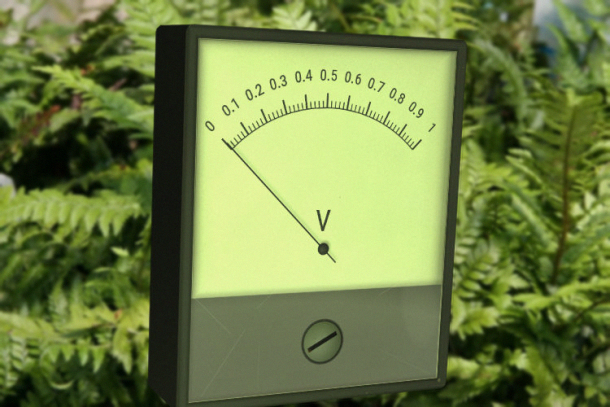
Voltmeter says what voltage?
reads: 0 V
